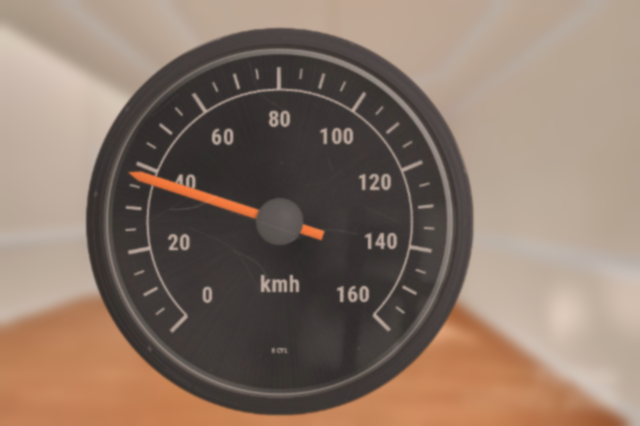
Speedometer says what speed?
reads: 37.5 km/h
